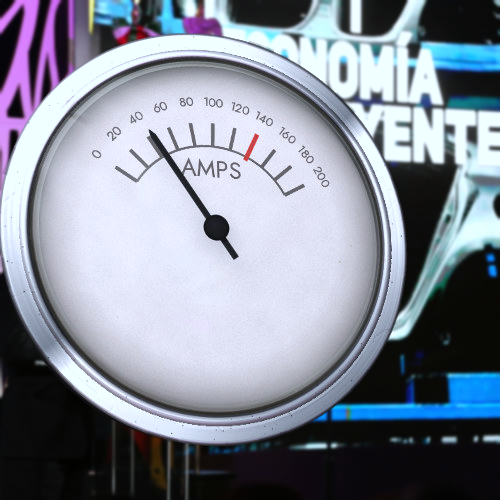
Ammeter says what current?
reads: 40 A
